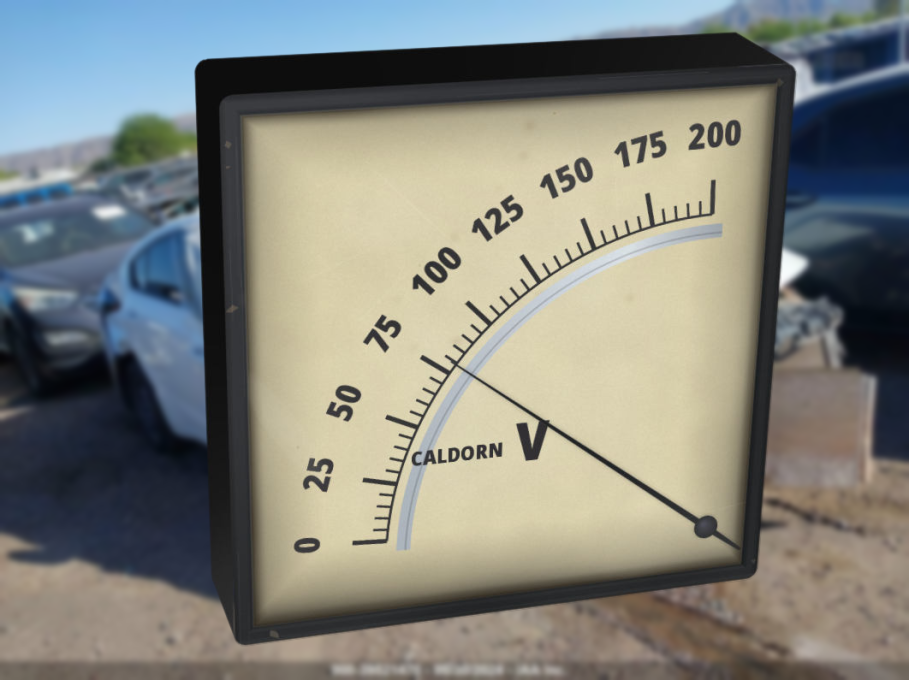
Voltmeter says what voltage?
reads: 80 V
